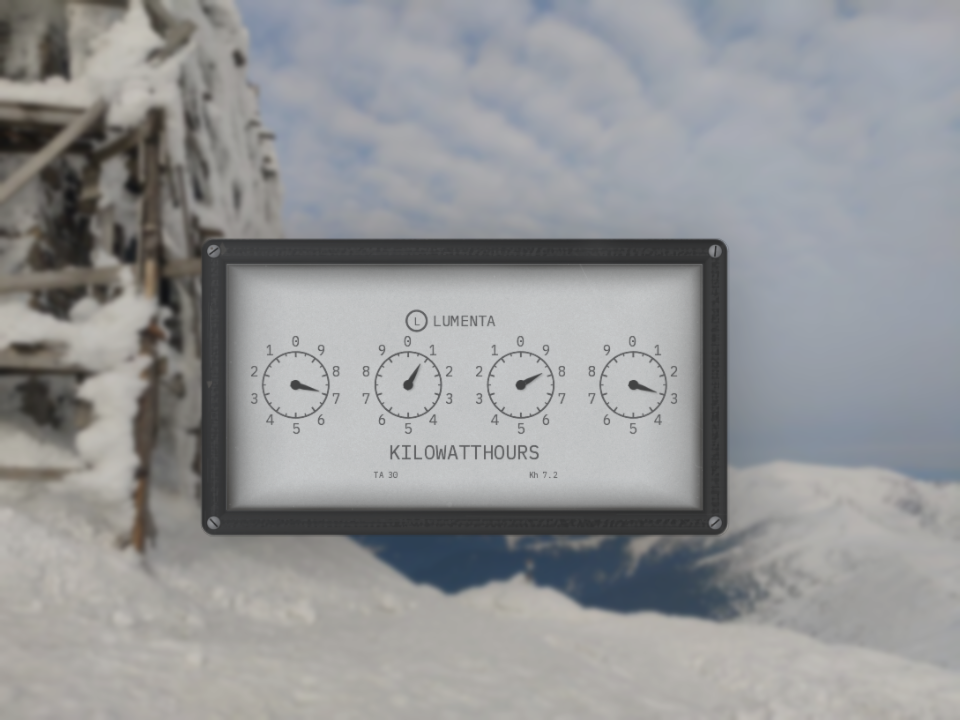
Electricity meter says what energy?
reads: 7083 kWh
